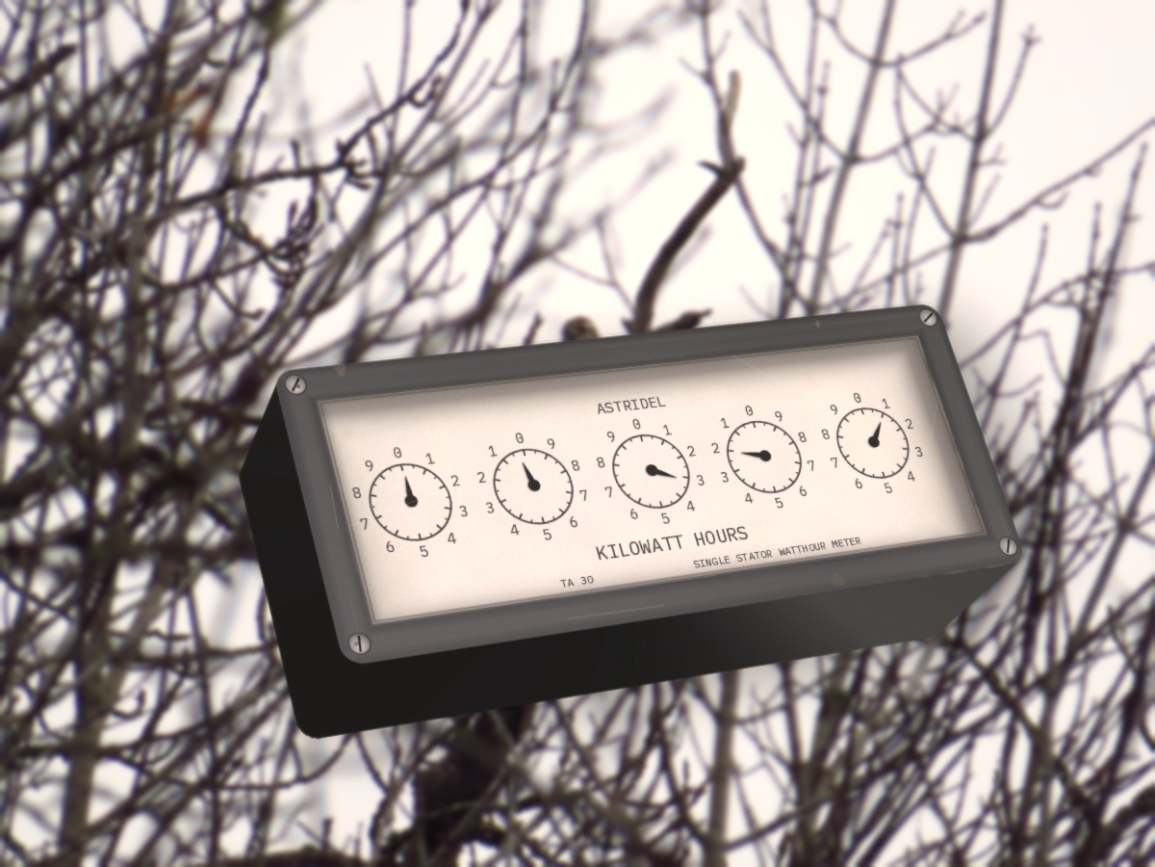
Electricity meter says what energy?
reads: 321 kWh
